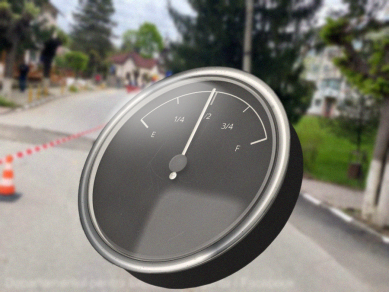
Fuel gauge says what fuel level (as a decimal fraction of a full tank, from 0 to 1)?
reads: 0.5
